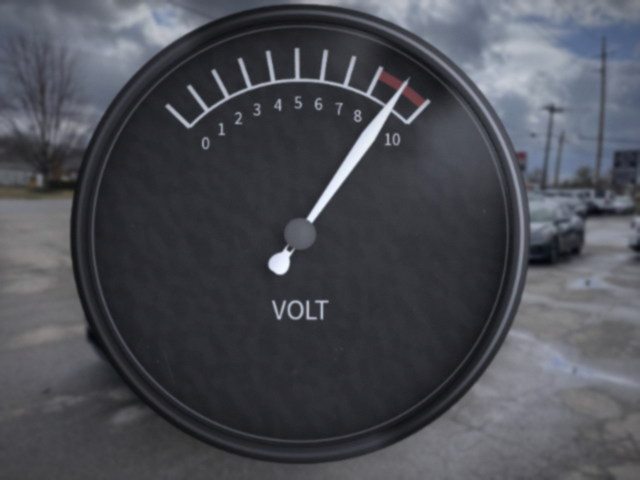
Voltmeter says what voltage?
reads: 9 V
